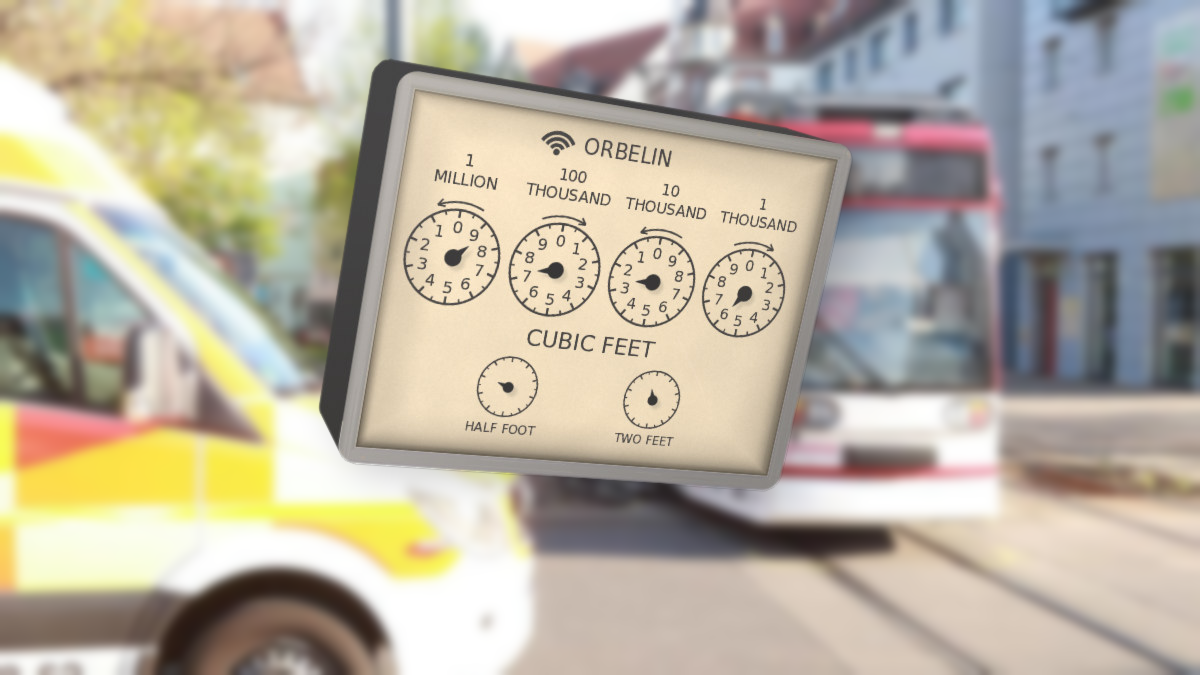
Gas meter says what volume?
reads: 872600 ft³
